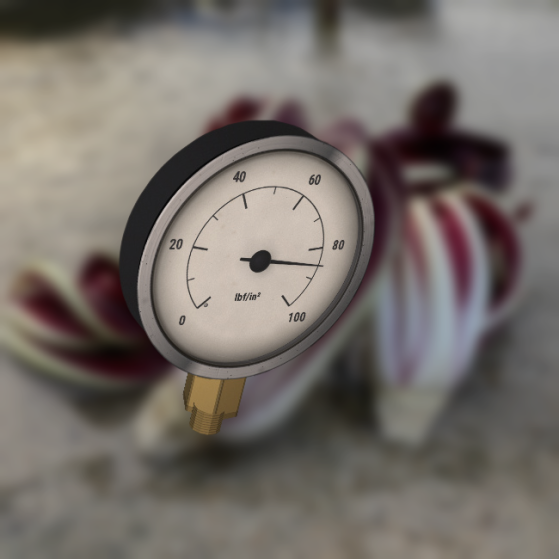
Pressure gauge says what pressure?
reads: 85 psi
